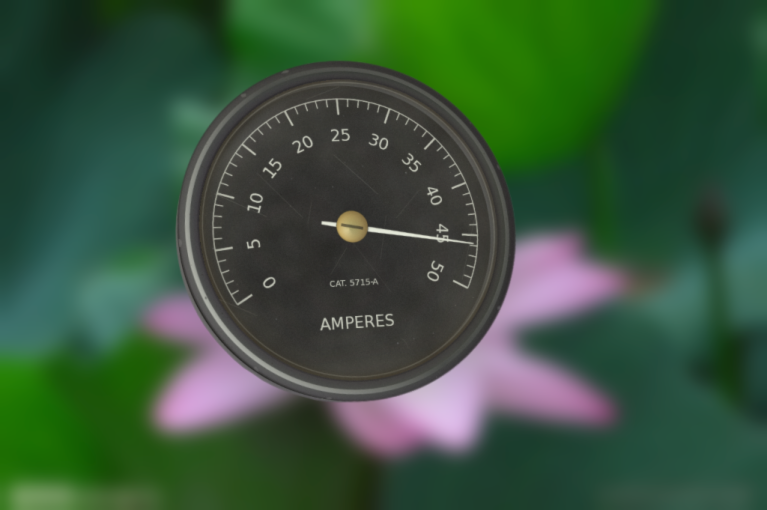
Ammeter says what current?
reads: 46 A
